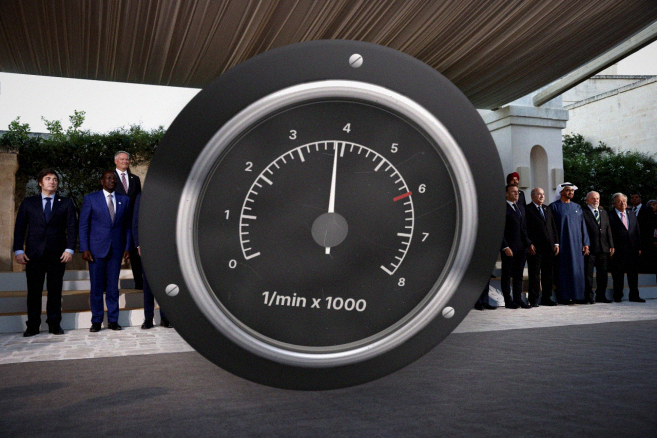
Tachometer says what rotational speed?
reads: 3800 rpm
